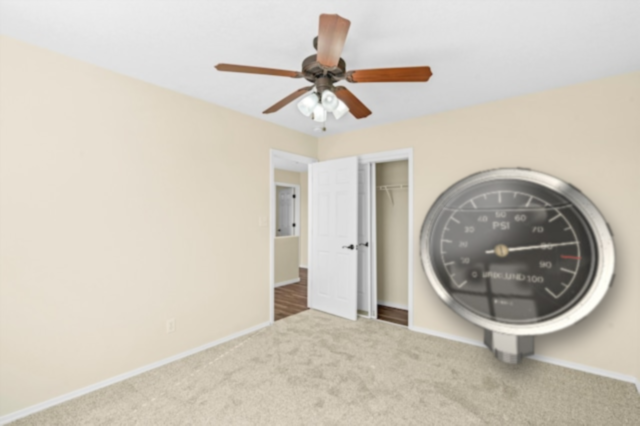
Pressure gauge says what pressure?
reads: 80 psi
